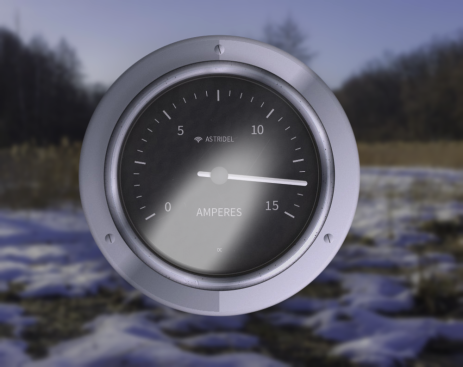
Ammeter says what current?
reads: 13.5 A
